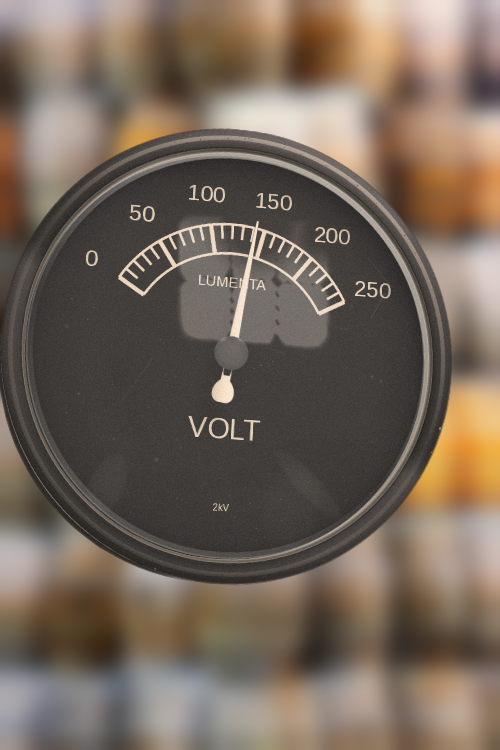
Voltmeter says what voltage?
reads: 140 V
